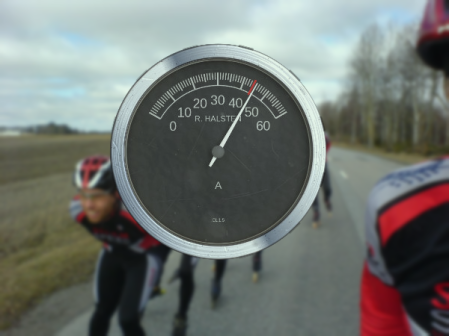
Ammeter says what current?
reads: 45 A
